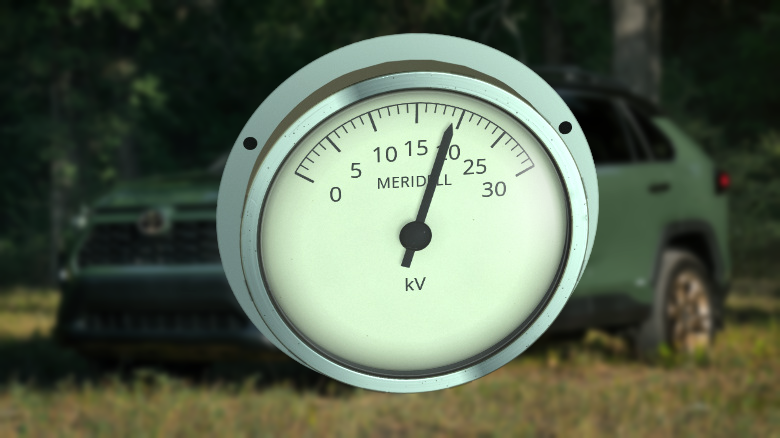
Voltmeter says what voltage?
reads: 19 kV
